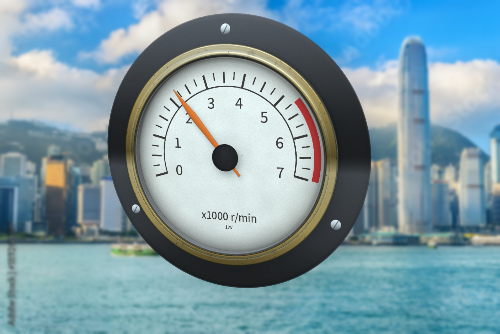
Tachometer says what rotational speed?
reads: 2250 rpm
